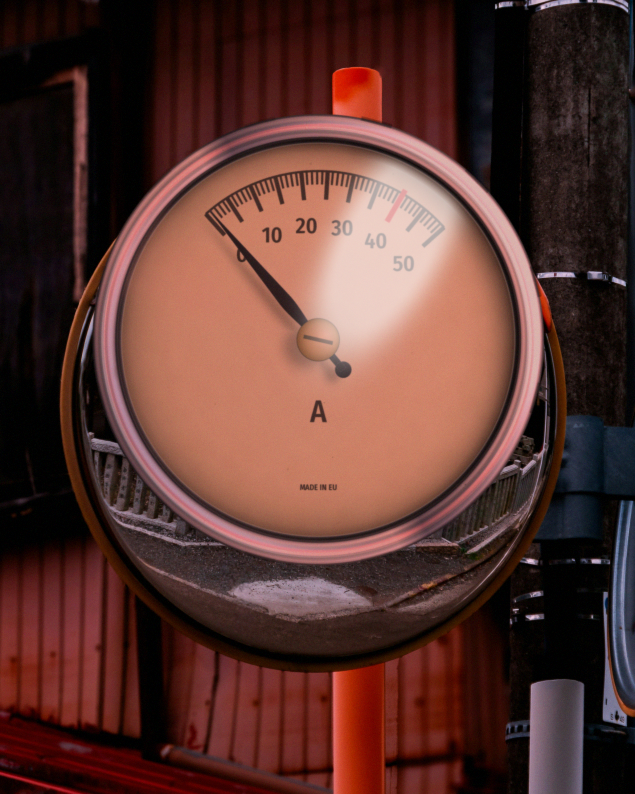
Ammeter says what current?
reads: 1 A
